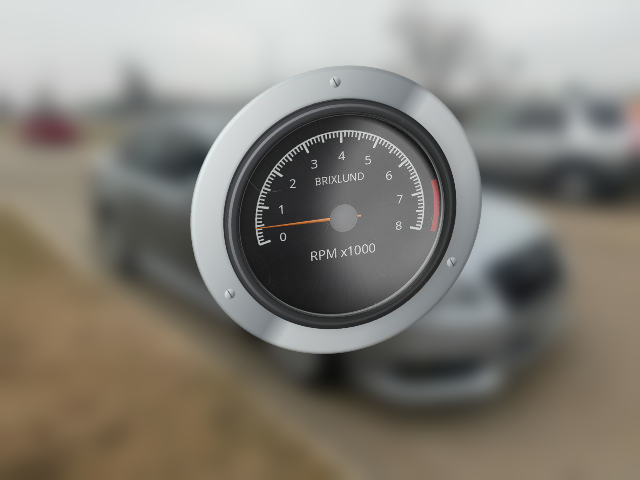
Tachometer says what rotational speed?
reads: 500 rpm
